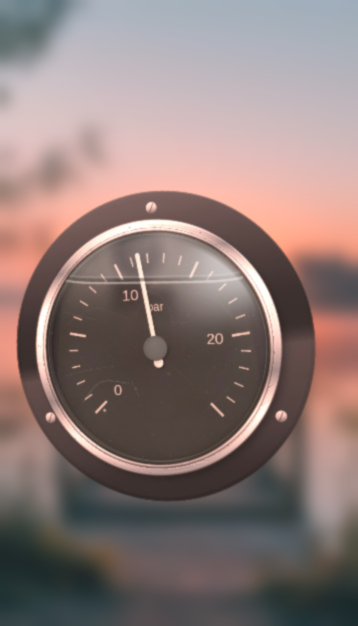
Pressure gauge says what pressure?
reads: 11.5 bar
